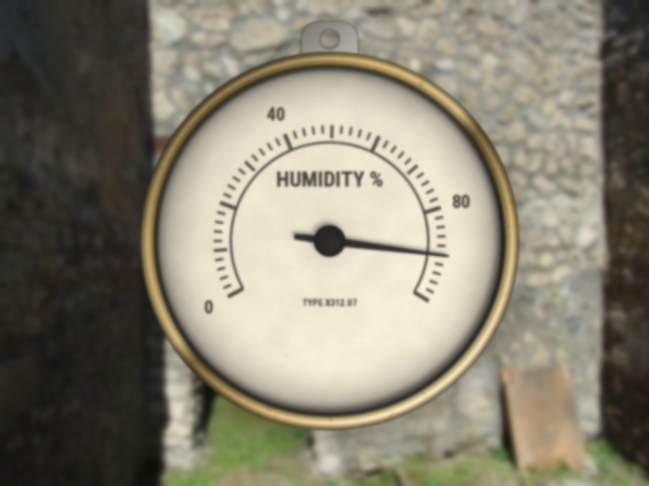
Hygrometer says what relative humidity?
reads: 90 %
